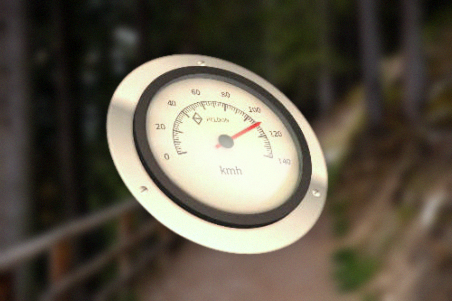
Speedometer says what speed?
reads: 110 km/h
